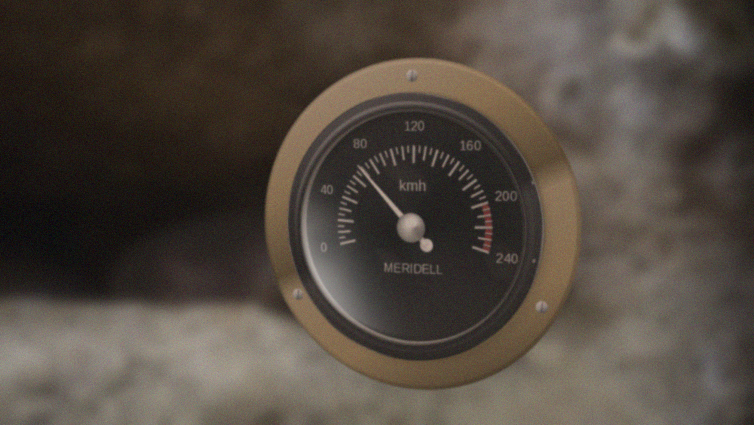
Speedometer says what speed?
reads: 70 km/h
